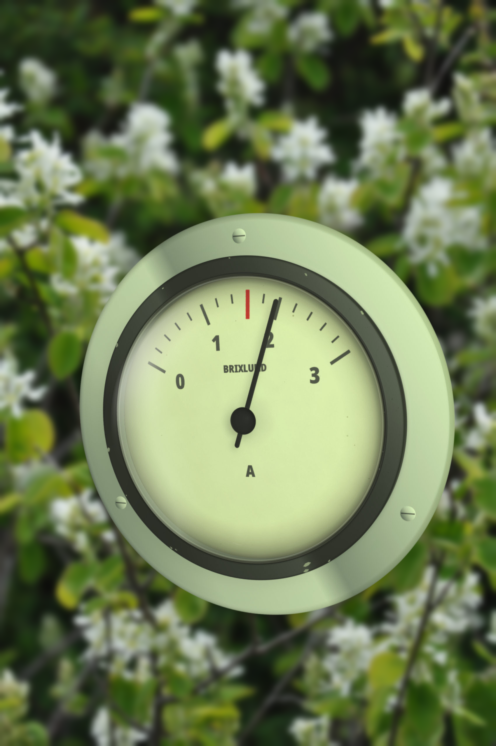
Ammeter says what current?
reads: 2 A
